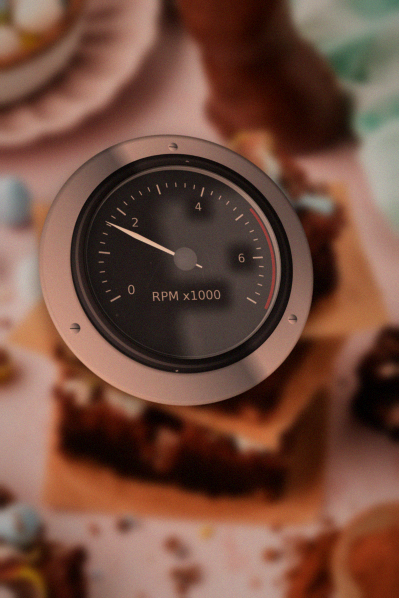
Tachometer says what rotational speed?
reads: 1600 rpm
